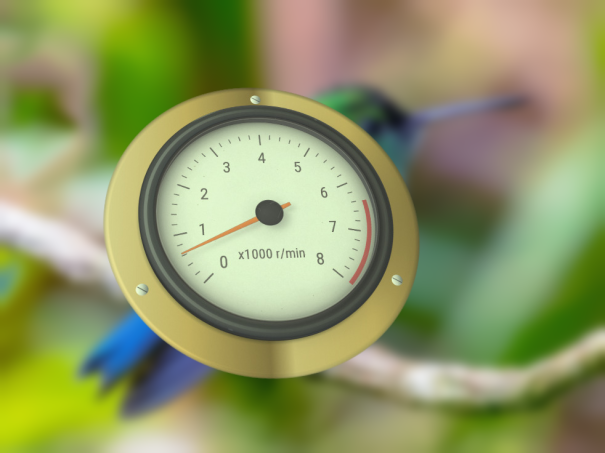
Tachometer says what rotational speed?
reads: 600 rpm
